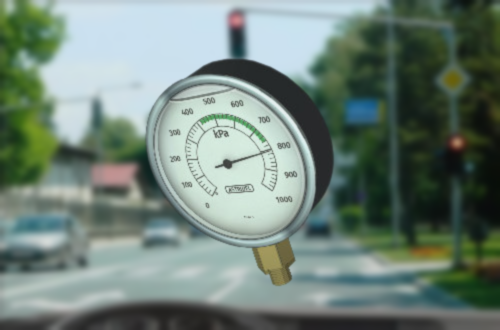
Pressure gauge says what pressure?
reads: 800 kPa
